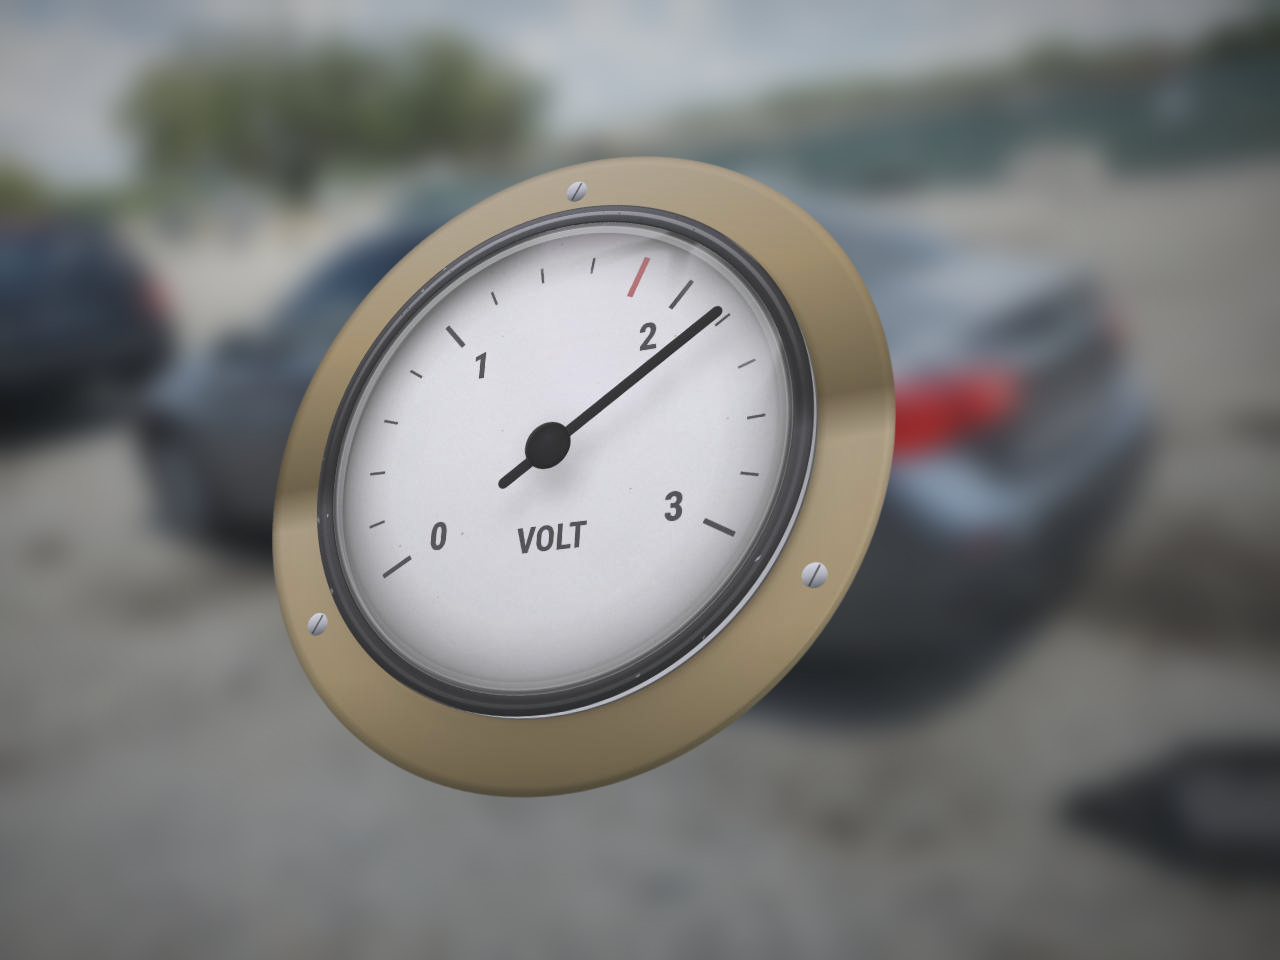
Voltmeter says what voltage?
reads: 2.2 V
